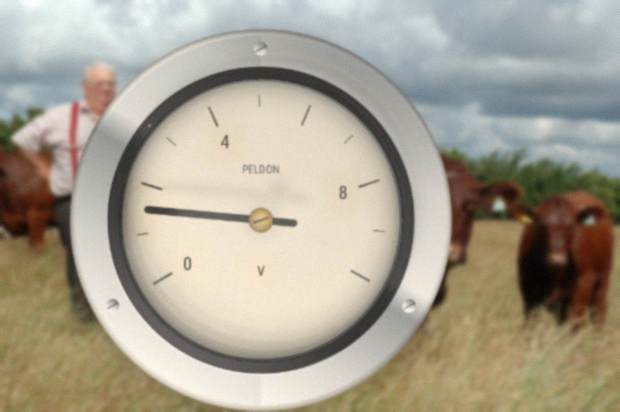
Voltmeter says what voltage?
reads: 1.5 V
